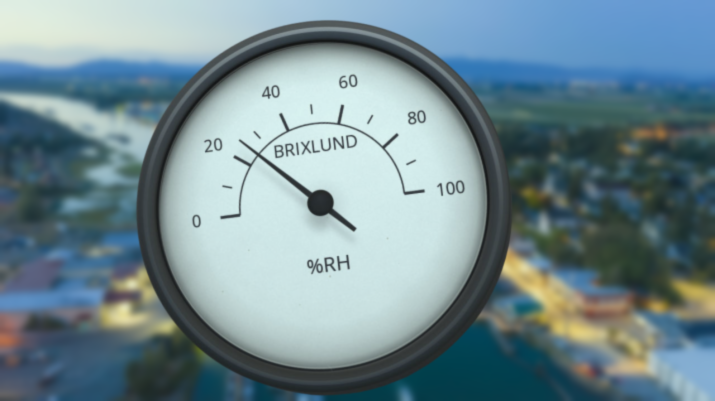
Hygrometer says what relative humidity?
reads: 25 %
